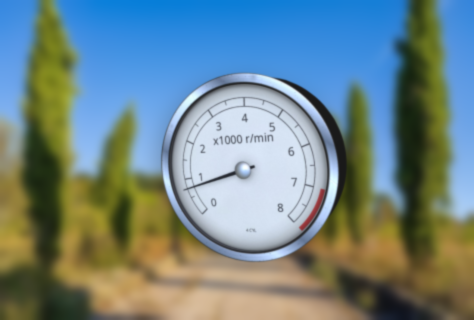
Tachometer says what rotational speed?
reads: 750 rpm
